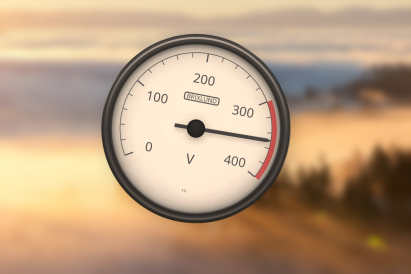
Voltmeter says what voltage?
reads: 350 V
